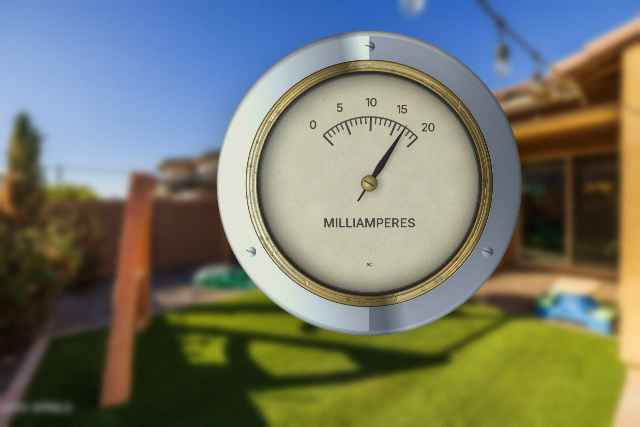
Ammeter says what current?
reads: 17 mA
